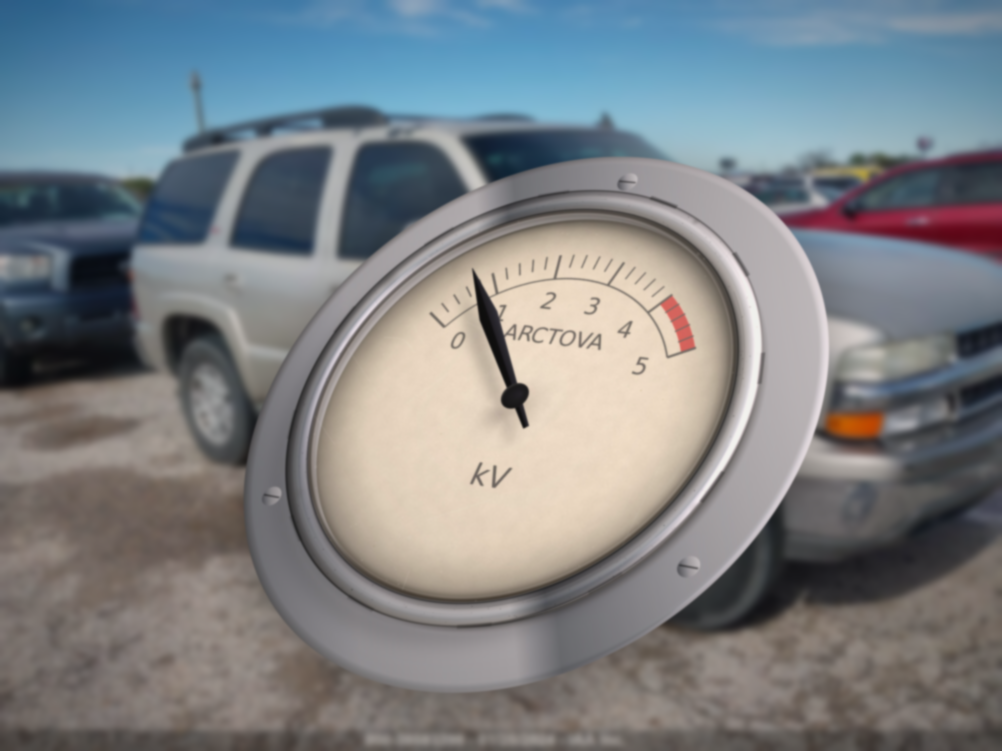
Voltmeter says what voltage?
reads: 0.8 kV
